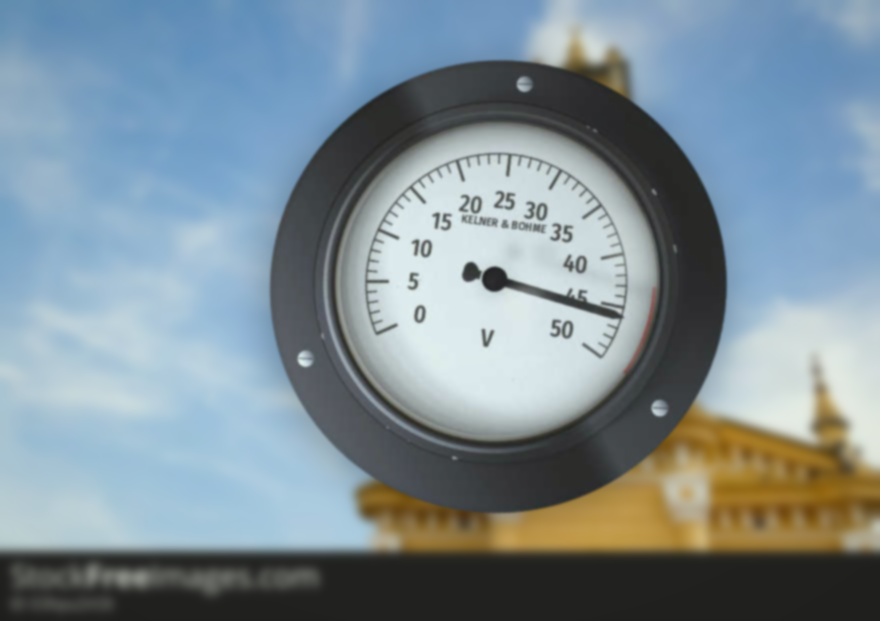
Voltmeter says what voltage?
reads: 46 V
